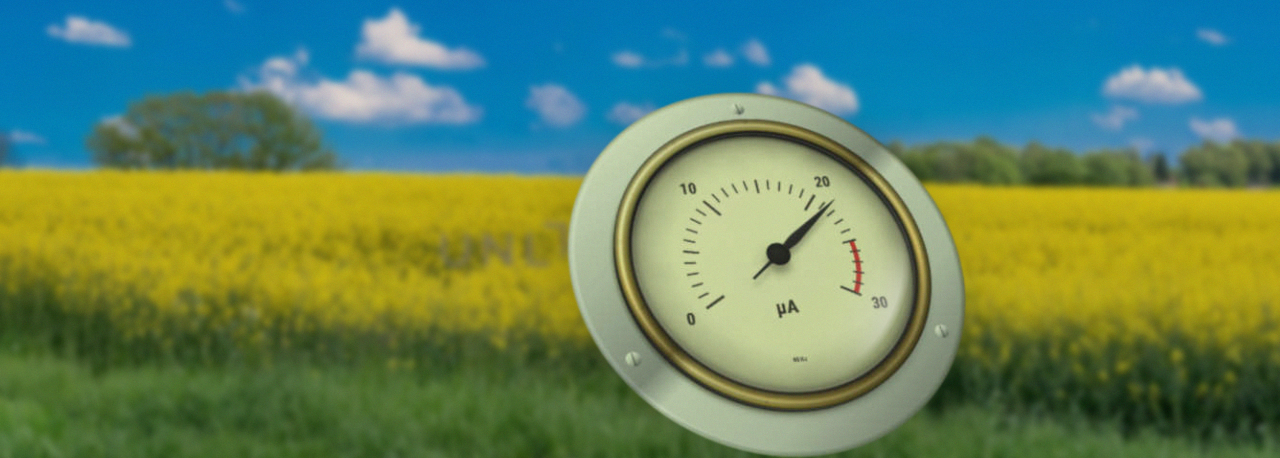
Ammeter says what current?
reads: 21.5 µA
